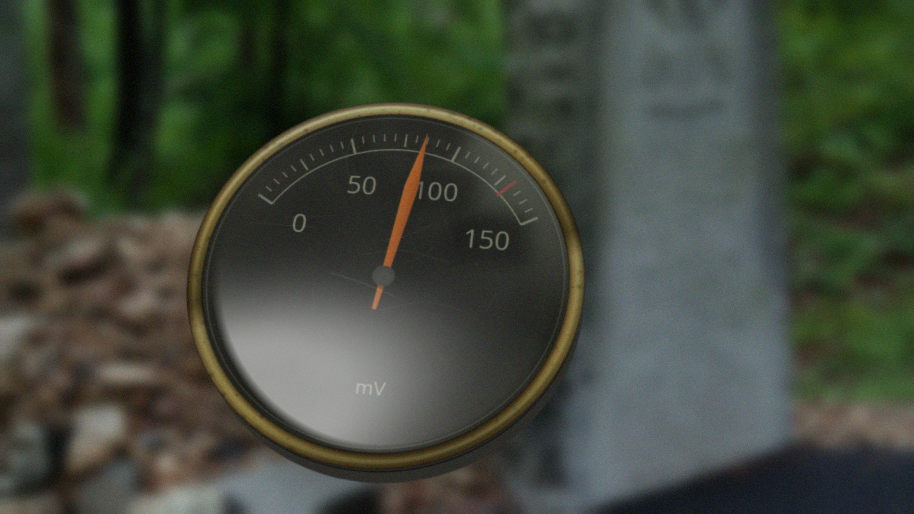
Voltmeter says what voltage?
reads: 85 mV
